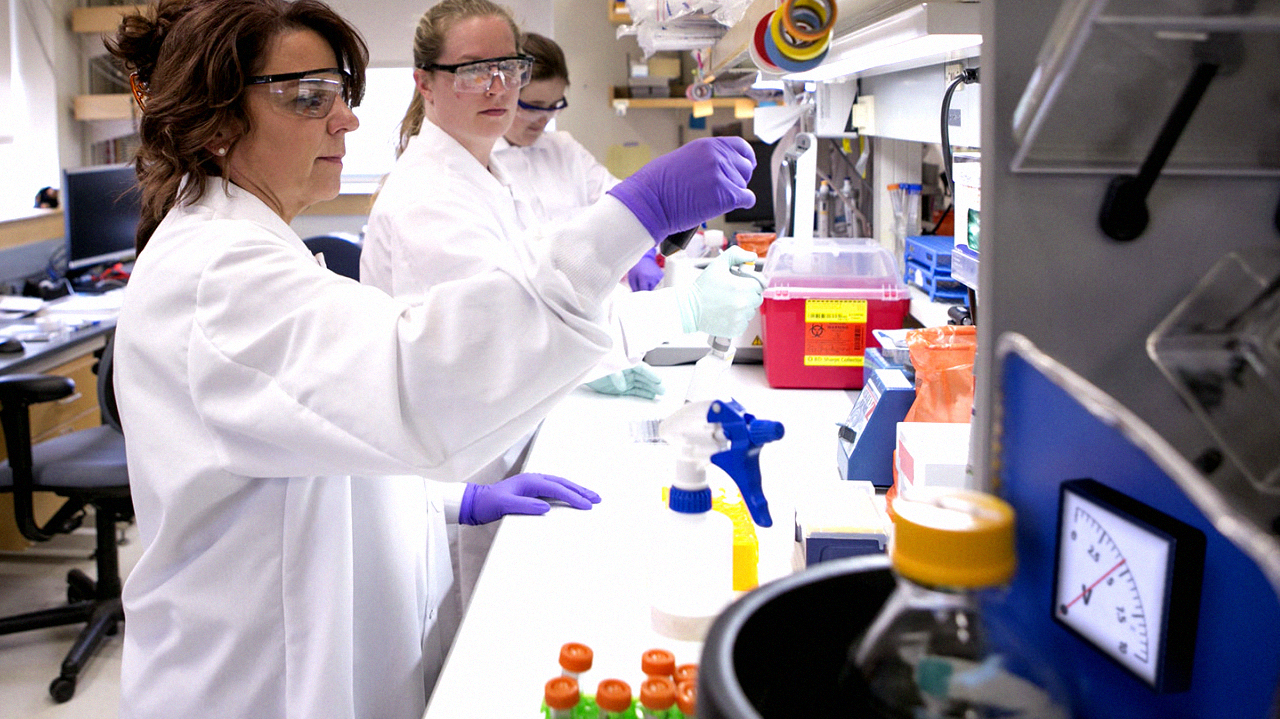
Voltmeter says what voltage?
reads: 4.5 V
